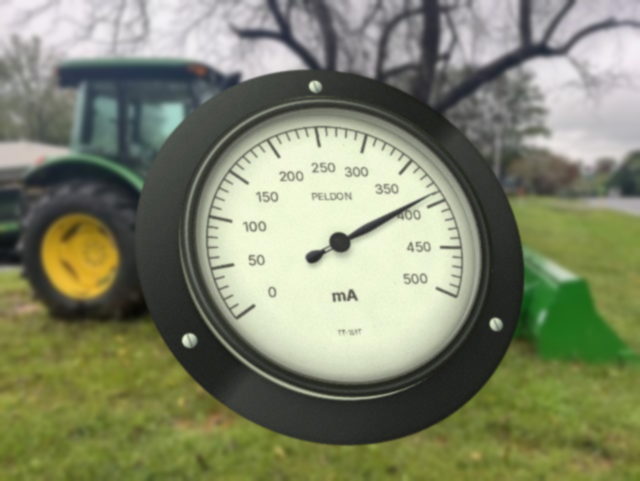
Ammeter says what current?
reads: 390 mA
